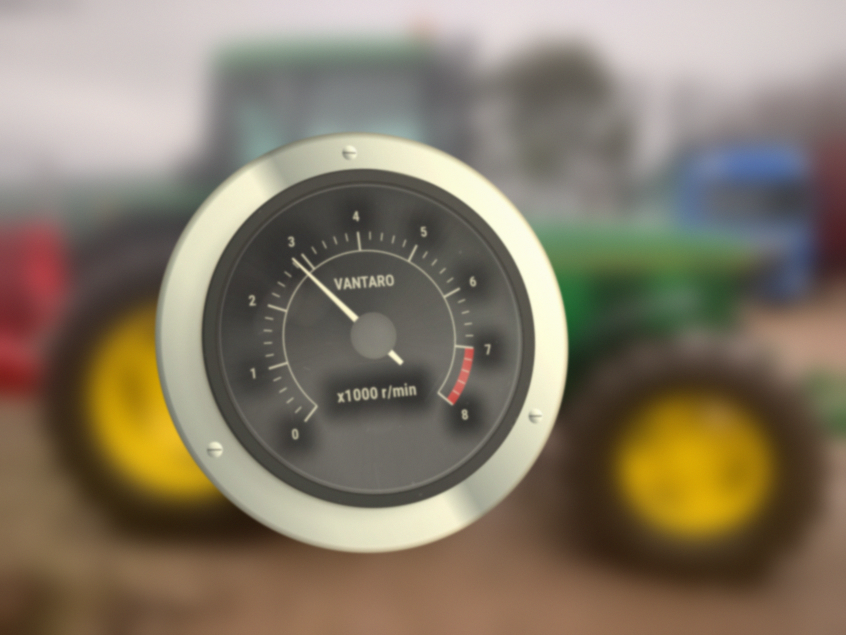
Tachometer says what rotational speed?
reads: 2800 rpm
